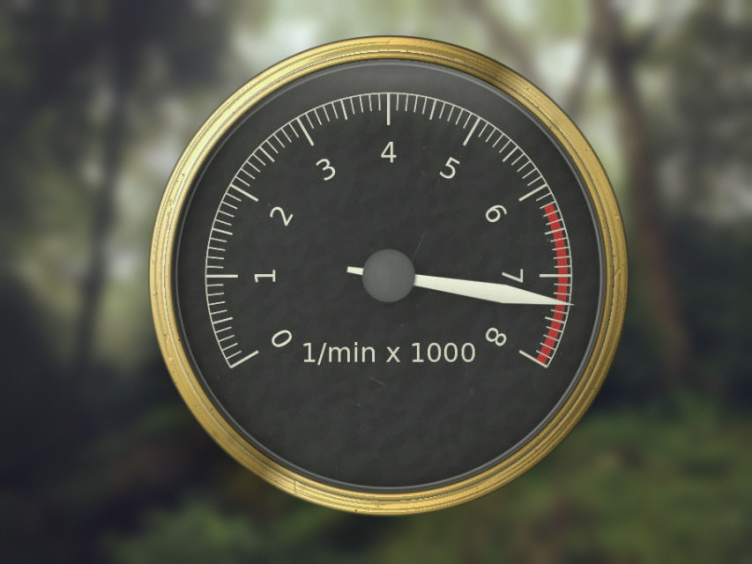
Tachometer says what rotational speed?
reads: 7300 rpm
